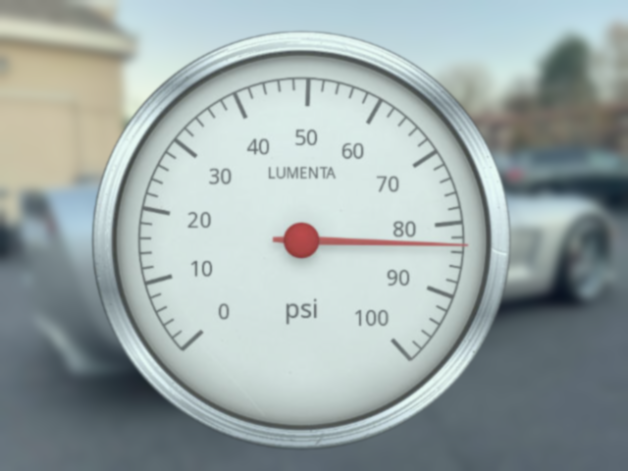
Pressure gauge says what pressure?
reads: 83 psi
